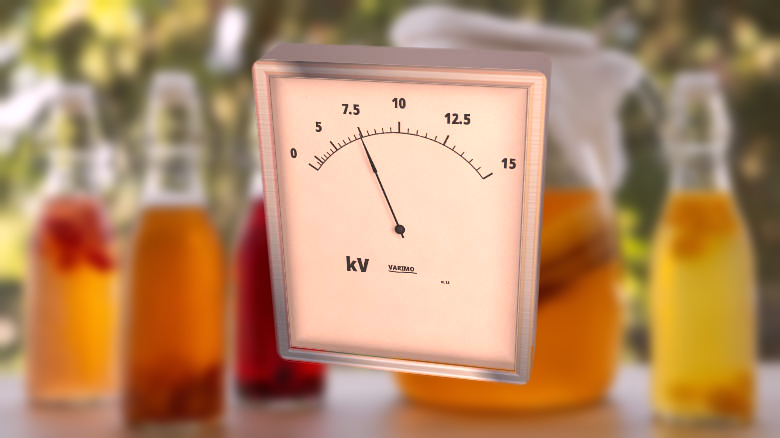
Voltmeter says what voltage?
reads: 7.5 kV
